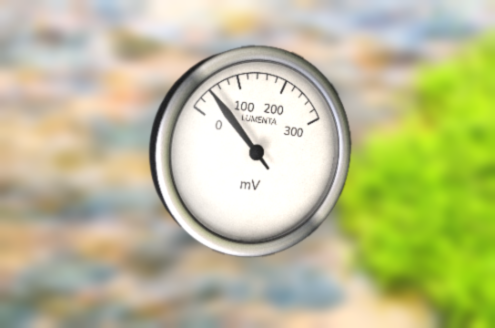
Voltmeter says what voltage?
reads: 40 mV
